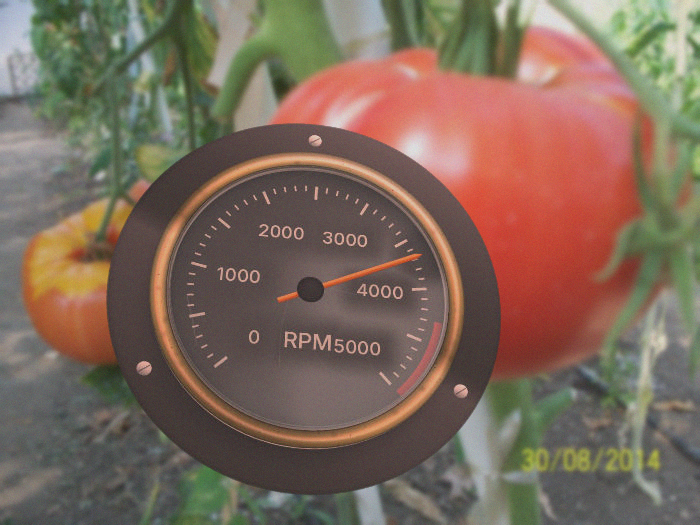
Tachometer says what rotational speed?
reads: 3700 rpm
